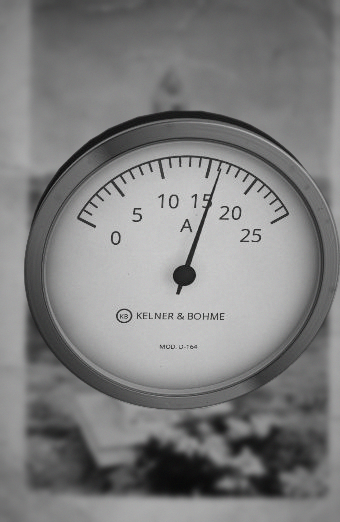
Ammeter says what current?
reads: 16 A
